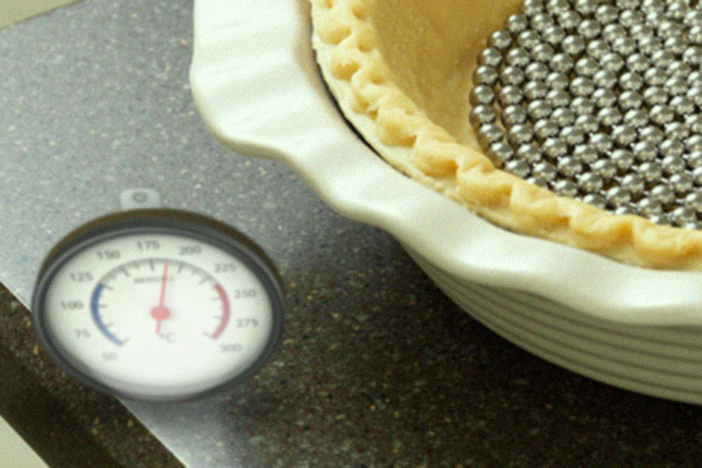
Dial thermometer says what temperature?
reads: 187.5 °C
